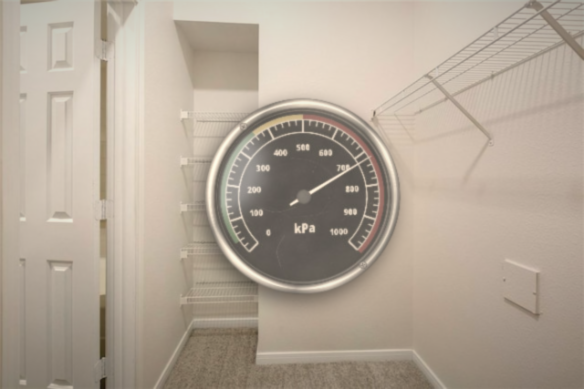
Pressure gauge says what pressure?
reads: 720 kPa
